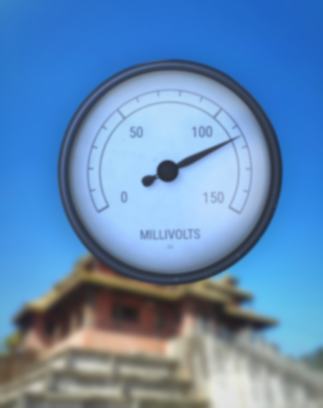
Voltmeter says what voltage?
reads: 115 mV
